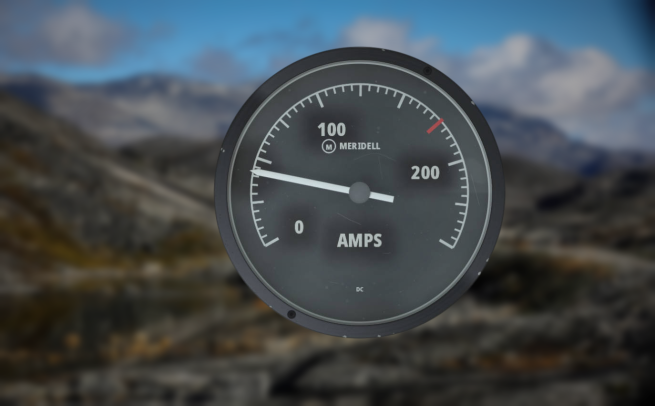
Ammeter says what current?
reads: 42.5 A
